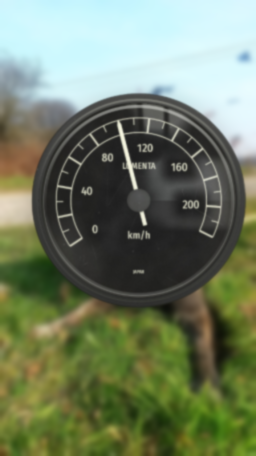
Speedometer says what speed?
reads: 100 km/h
